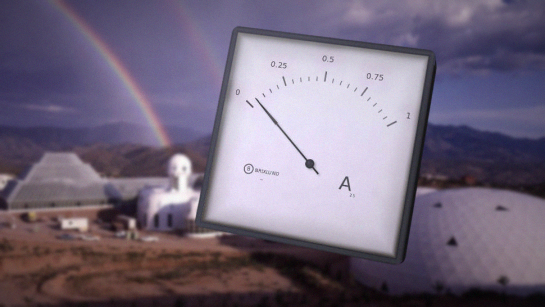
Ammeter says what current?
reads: 0.05 A
